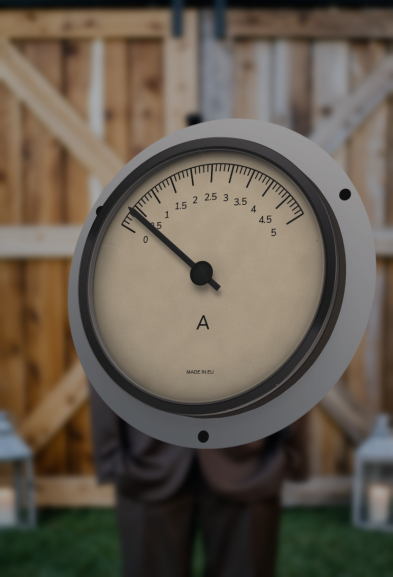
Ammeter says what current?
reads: 0.4 A
